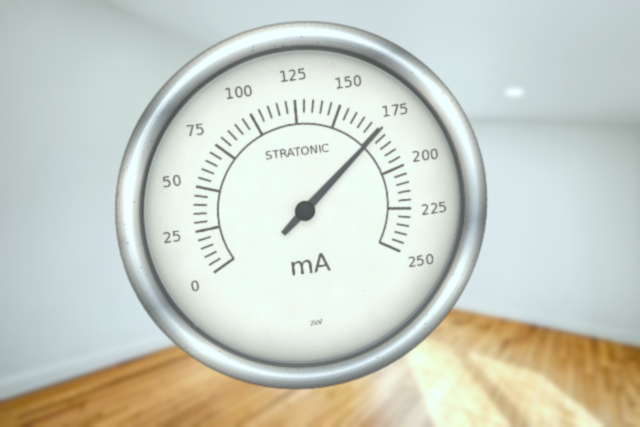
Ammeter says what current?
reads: 175 mA
